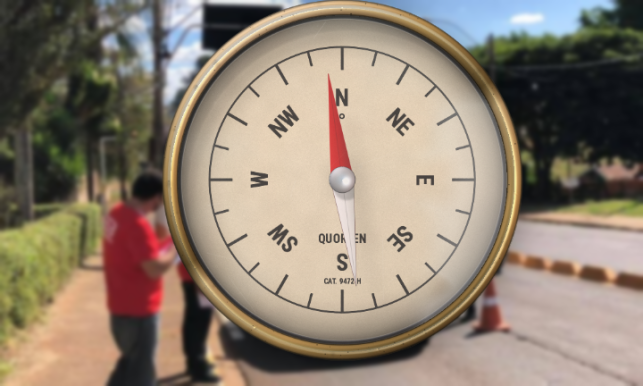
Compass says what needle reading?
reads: 352.5 °
